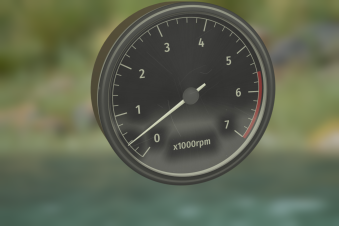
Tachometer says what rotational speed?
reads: 400 rpm
